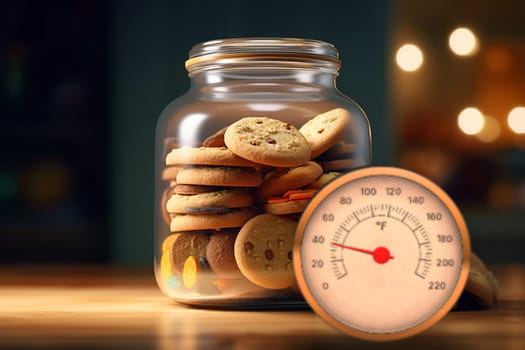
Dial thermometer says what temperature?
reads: 40 °F
